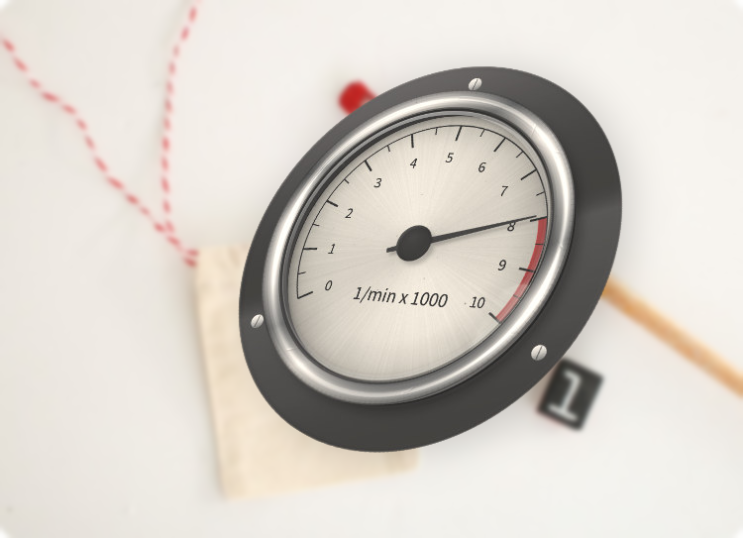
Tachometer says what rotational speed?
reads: 8000 rpm
